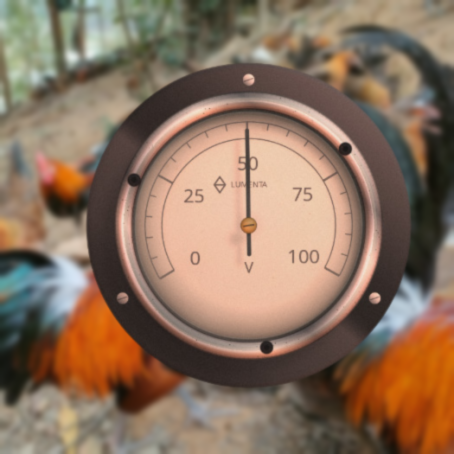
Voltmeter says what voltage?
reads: 50 V
